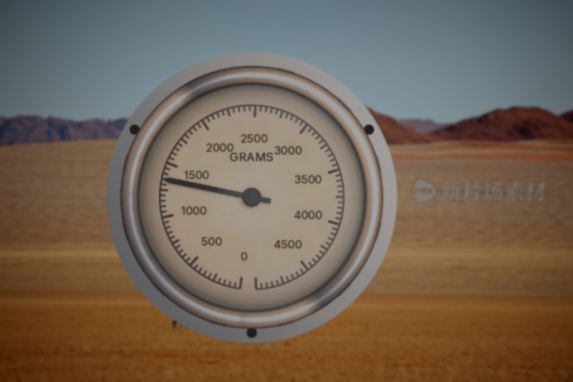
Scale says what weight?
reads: 1350 g
